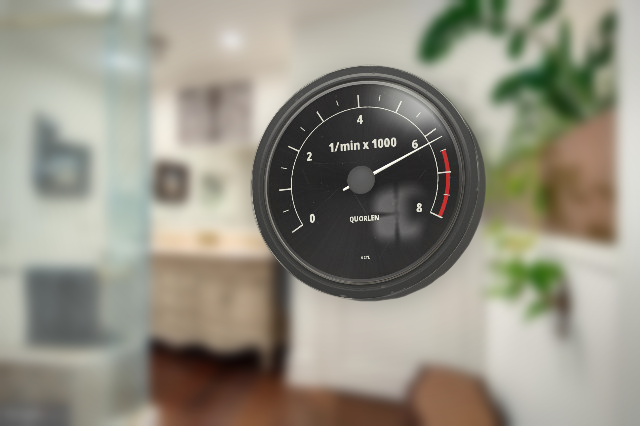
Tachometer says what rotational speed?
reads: 6250 rpm
